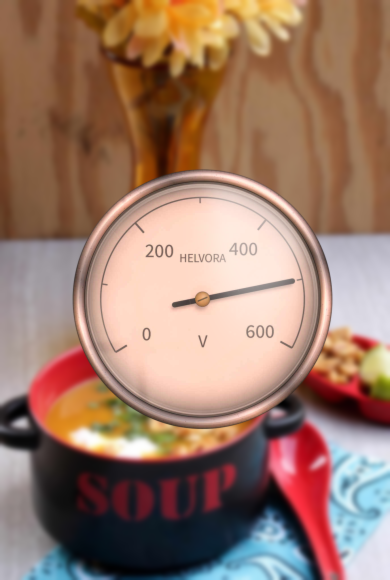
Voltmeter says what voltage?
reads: 500 V
